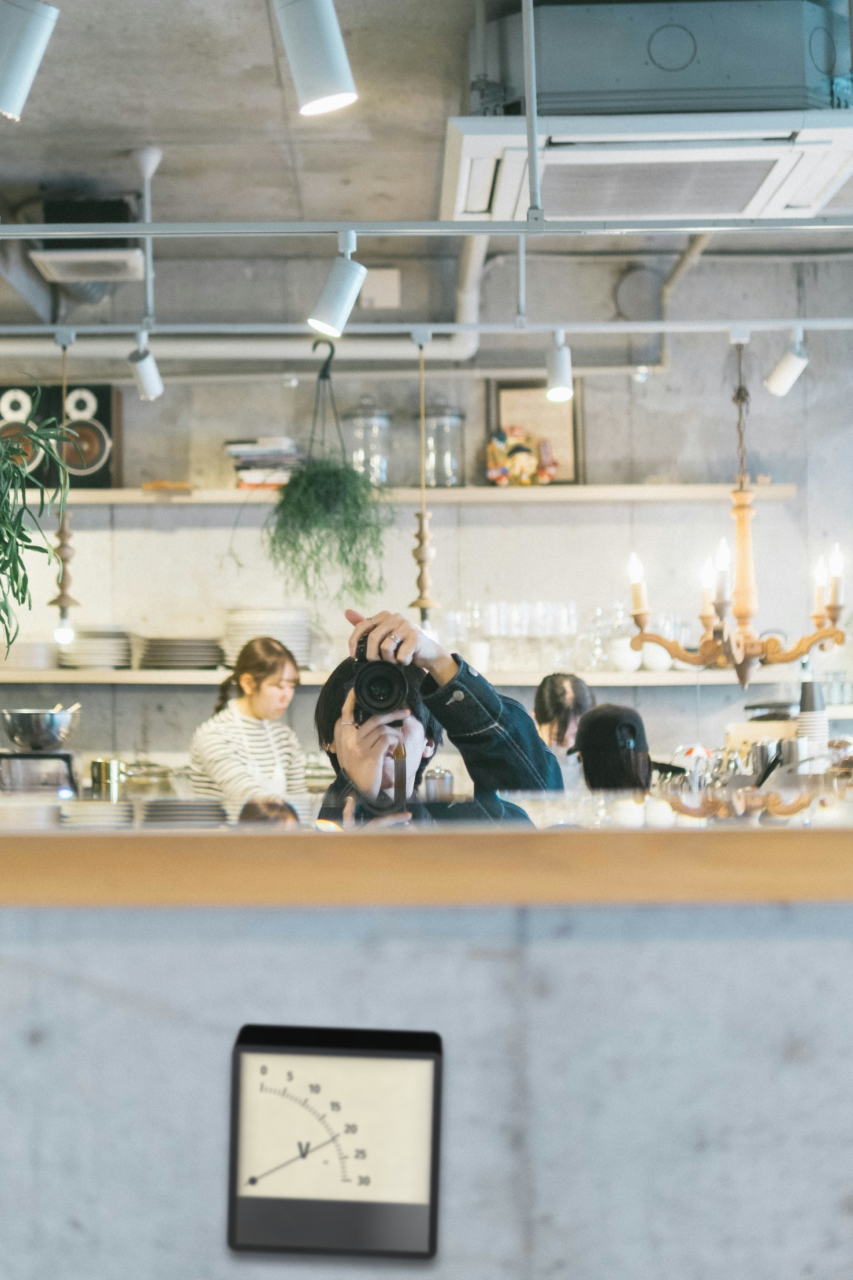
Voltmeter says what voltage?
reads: 20 V
